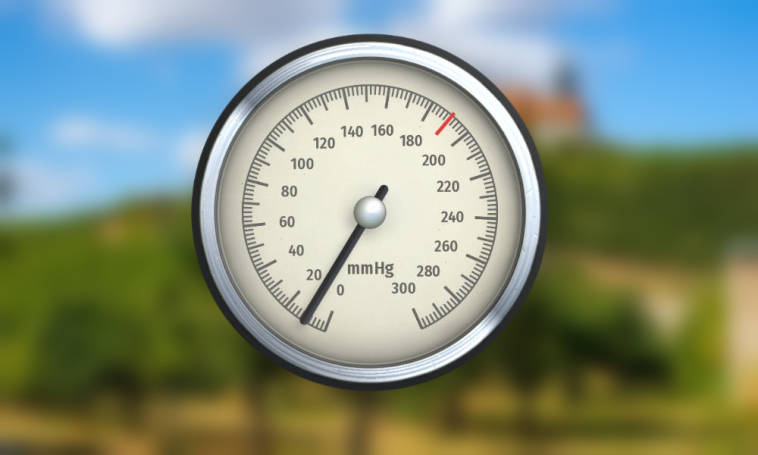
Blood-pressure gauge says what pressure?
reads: 10 mmHg
